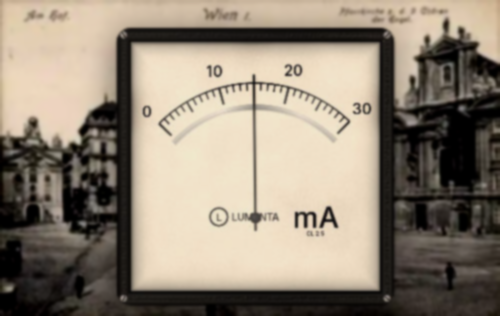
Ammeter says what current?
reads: 15 mA
